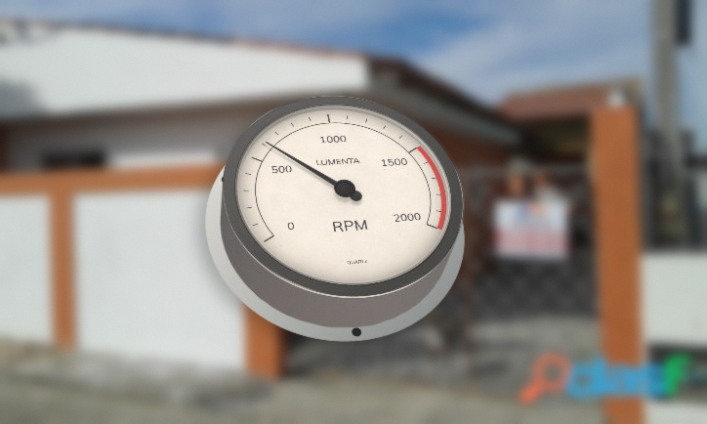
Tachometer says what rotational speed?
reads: 600 rpm
